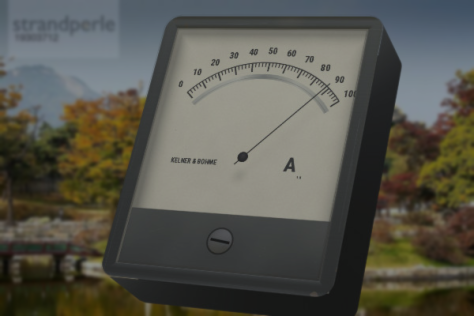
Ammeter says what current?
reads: 90 A
